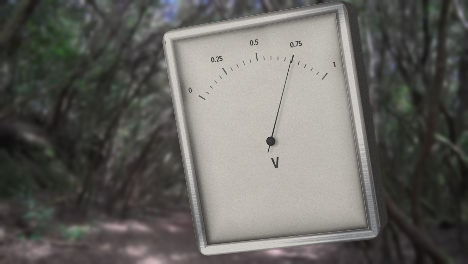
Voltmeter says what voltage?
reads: 0.75 V
